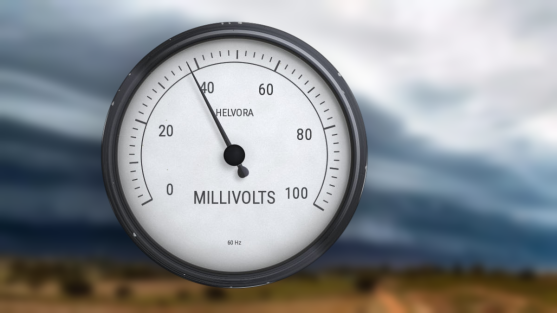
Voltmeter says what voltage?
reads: 38 mV
